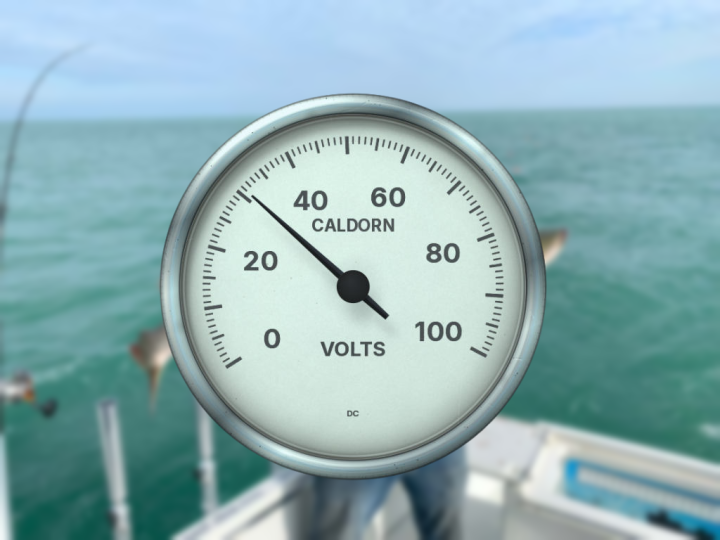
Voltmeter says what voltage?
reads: 31 V
